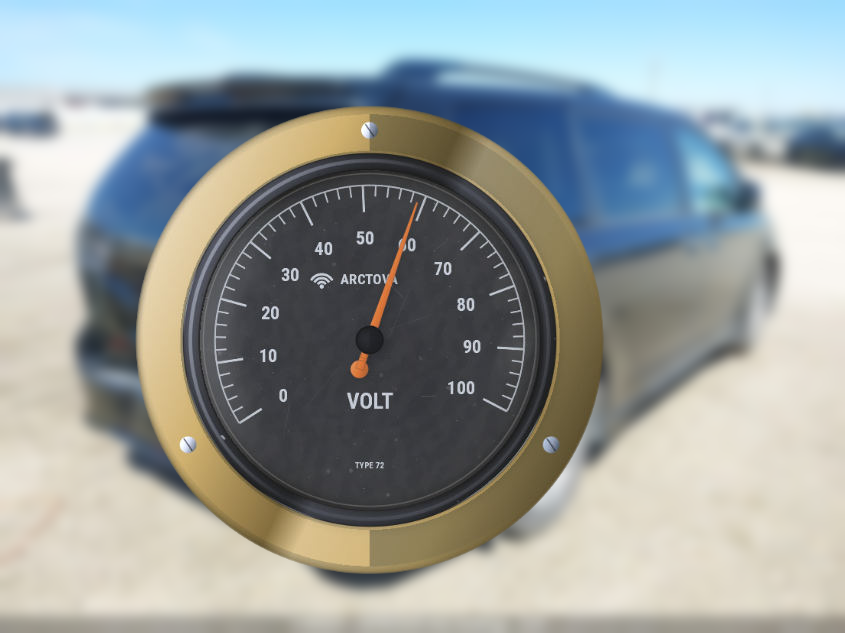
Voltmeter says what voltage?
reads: 59 V
